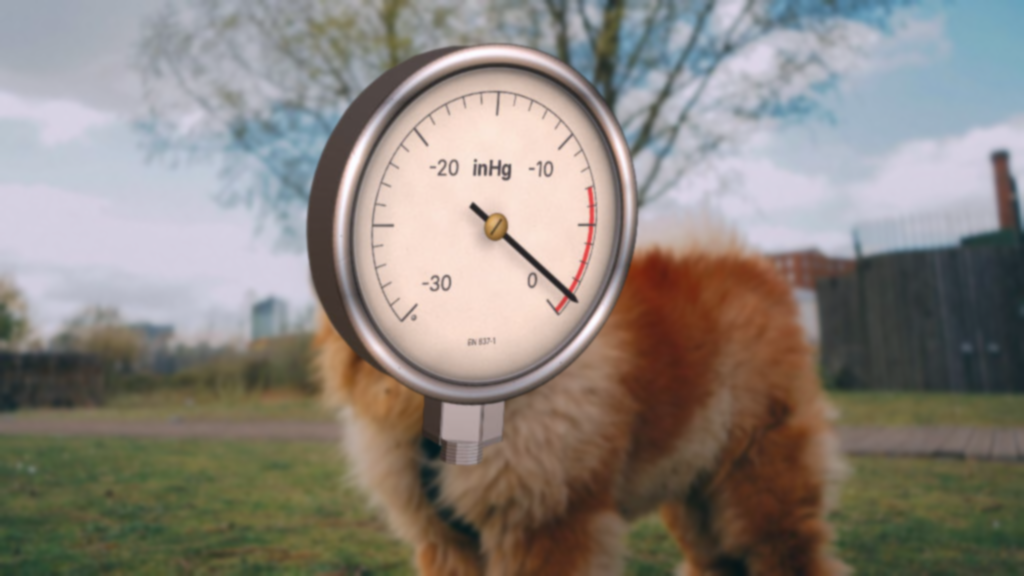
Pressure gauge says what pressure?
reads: -1 inHg
